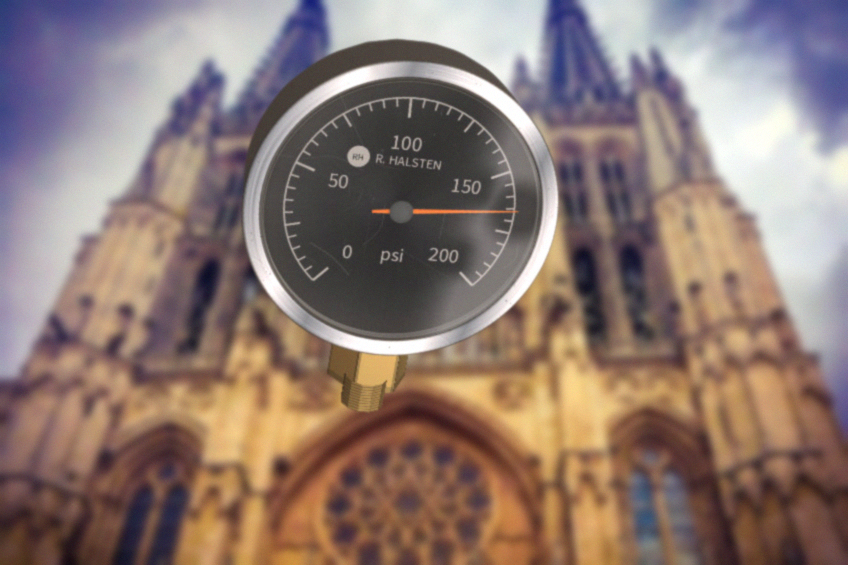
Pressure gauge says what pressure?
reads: 165 psi
